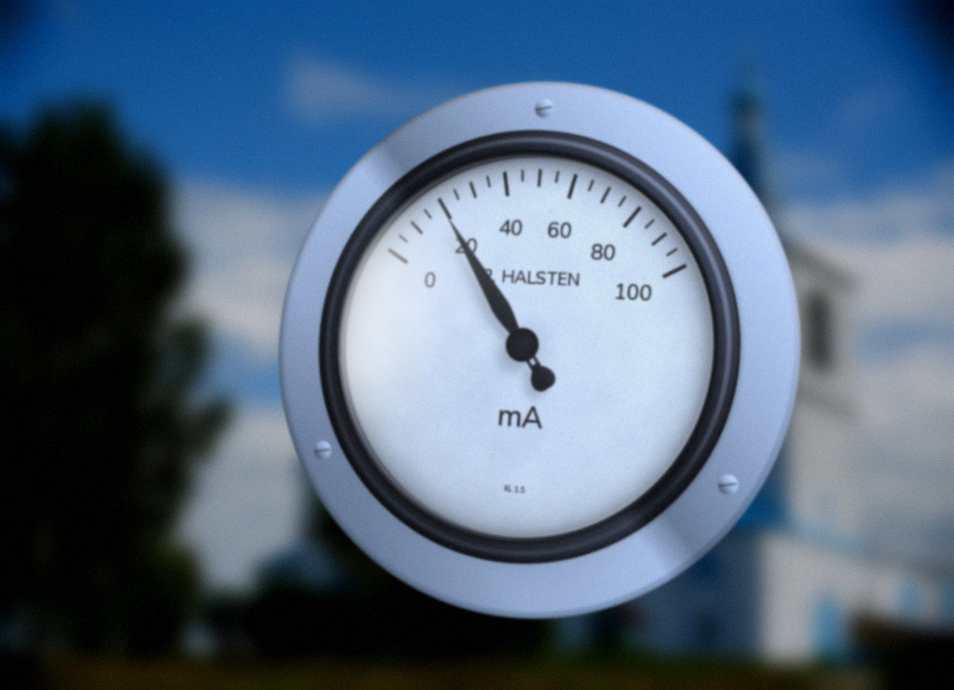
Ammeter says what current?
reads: 20 mA
